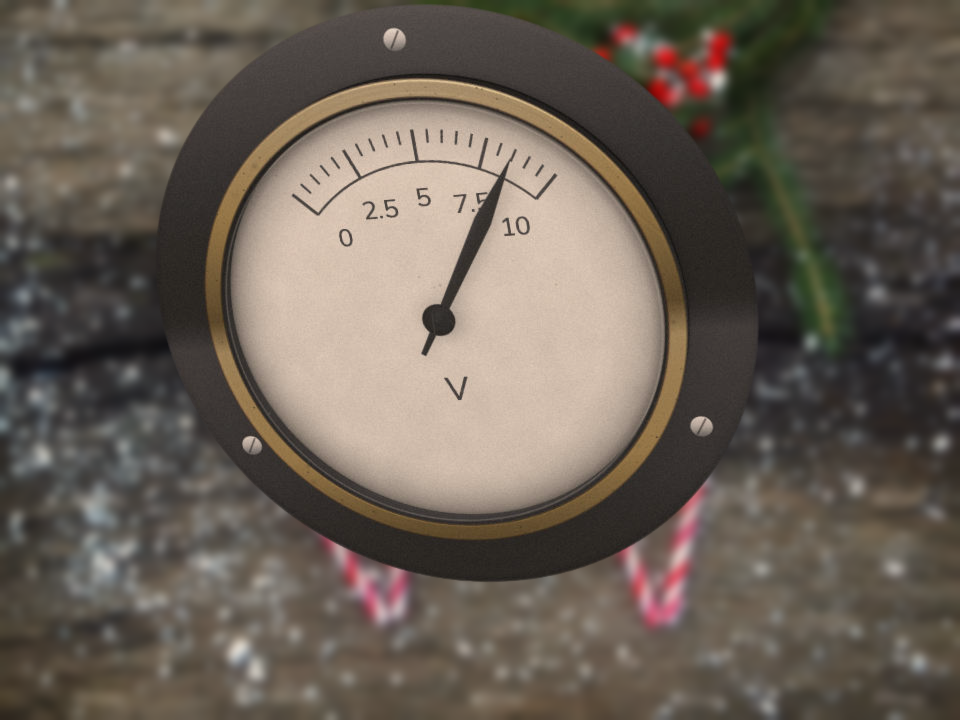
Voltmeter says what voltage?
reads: 8.5 V
